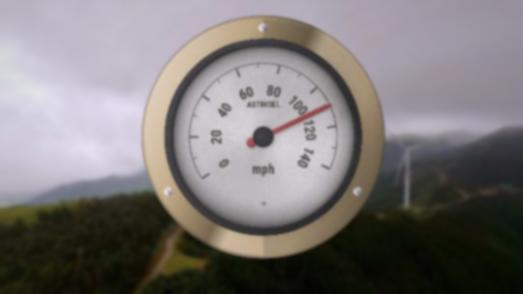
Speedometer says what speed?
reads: 110 mph
